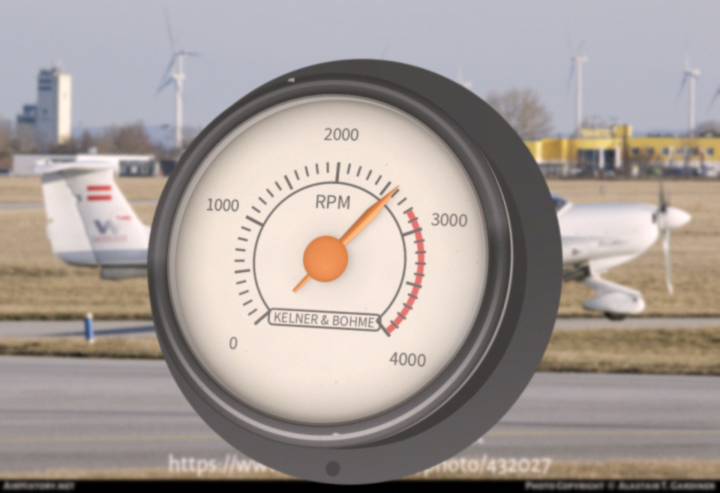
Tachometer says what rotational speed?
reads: 2600 rpm
